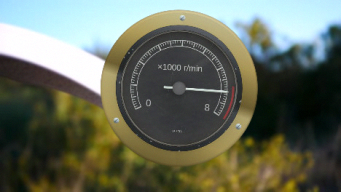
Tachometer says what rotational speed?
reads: 7000 rpm
